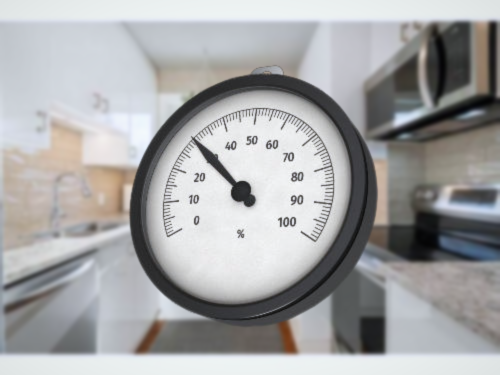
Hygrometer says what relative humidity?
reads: 30 %
